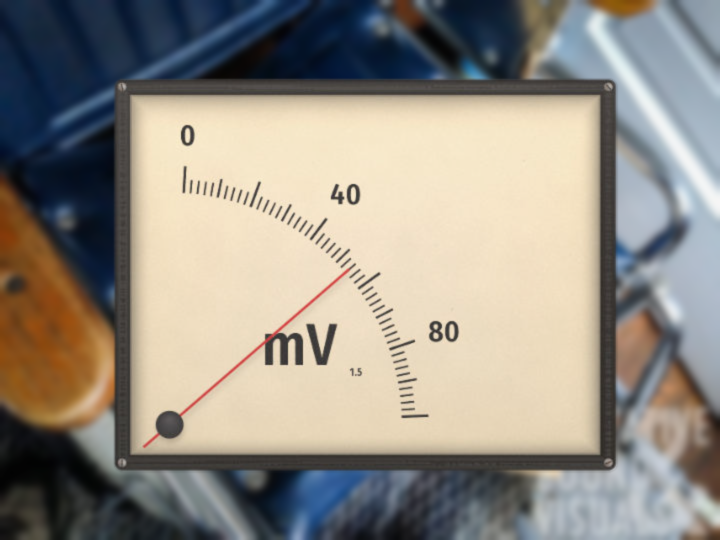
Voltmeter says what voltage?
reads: 54 mV
